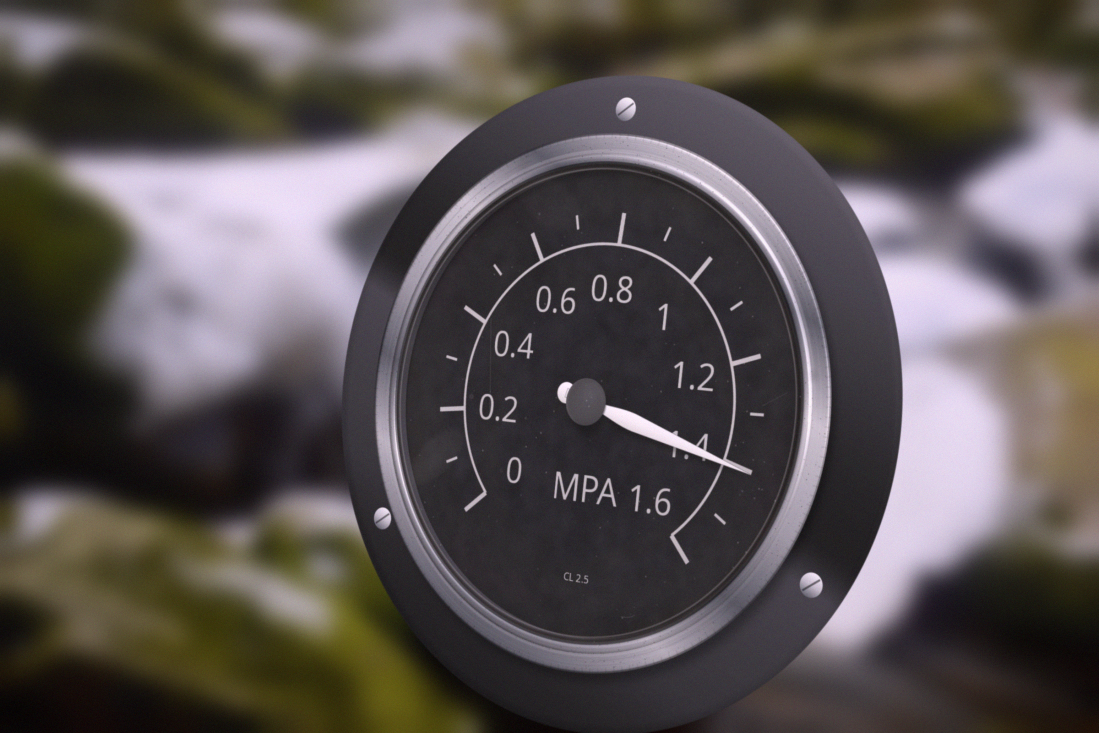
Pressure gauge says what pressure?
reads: 1.4 MPa
